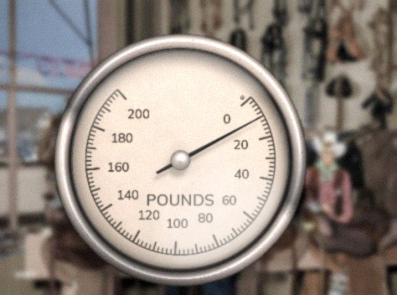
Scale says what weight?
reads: 10 lb
